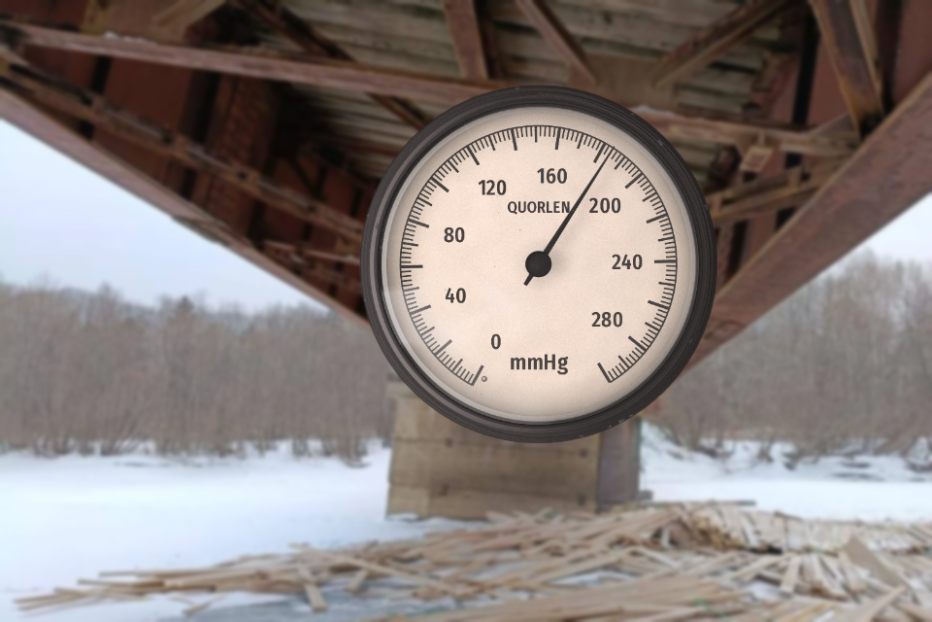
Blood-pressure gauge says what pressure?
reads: 184 mmHg
